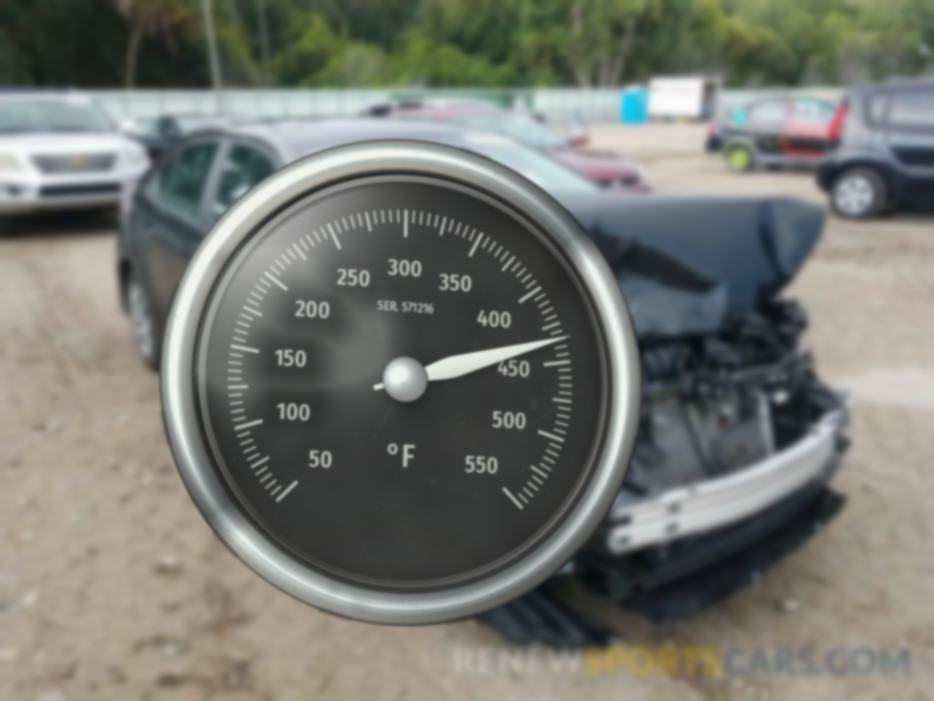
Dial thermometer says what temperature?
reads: 435 °F
